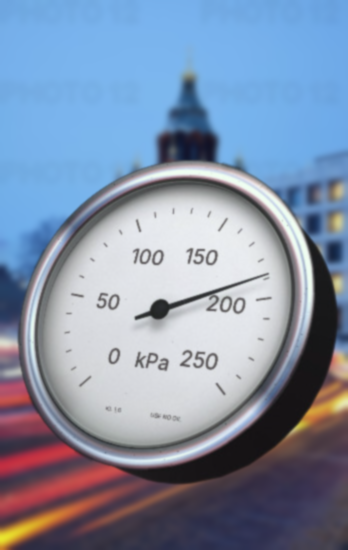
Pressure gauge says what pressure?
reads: 190 kPa
